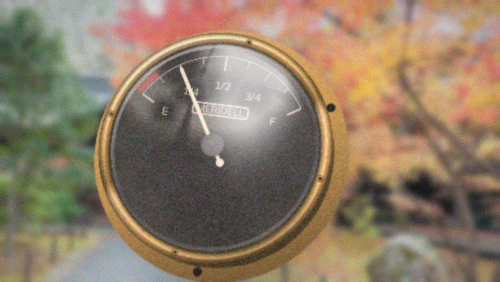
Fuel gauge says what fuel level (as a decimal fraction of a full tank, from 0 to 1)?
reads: 0.25
